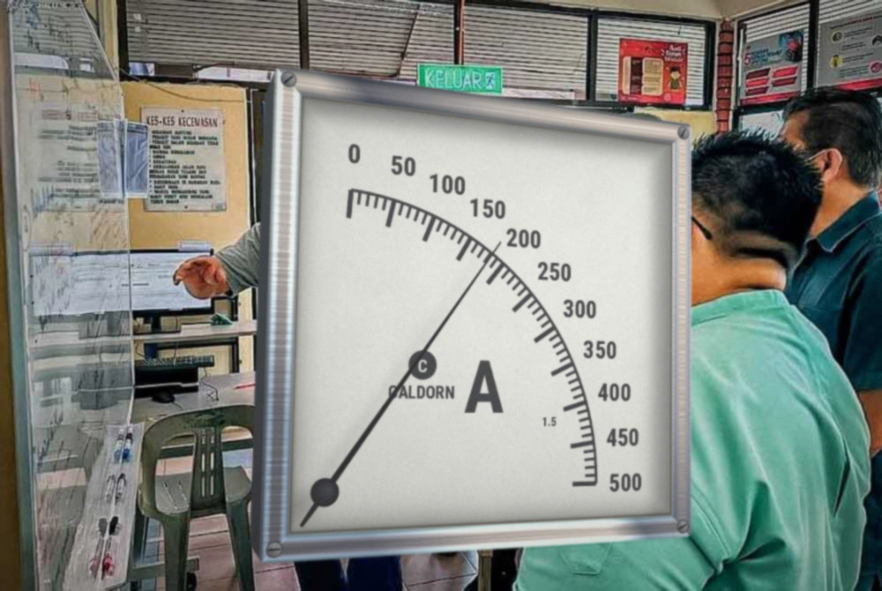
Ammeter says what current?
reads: 180 A
